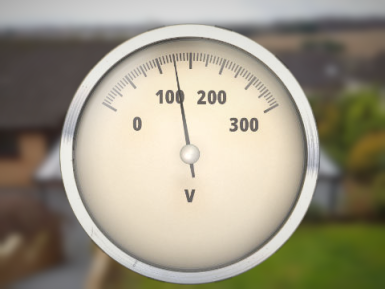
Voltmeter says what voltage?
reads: 125 V
